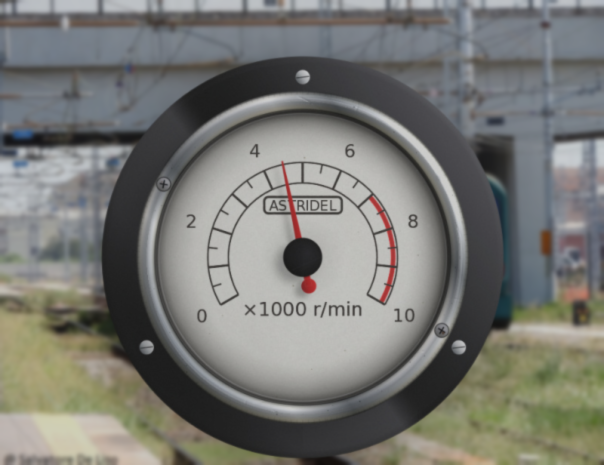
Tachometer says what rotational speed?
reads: 4500 rpm
